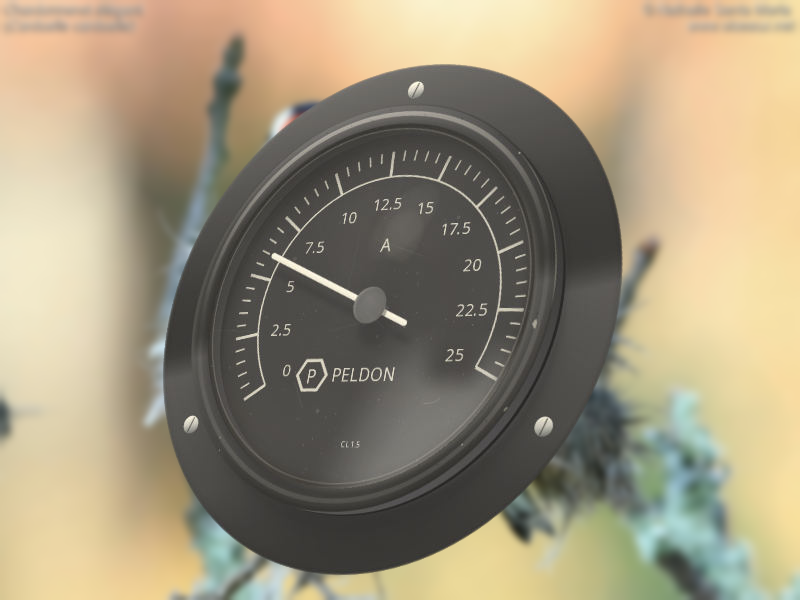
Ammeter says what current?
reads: 6 A
